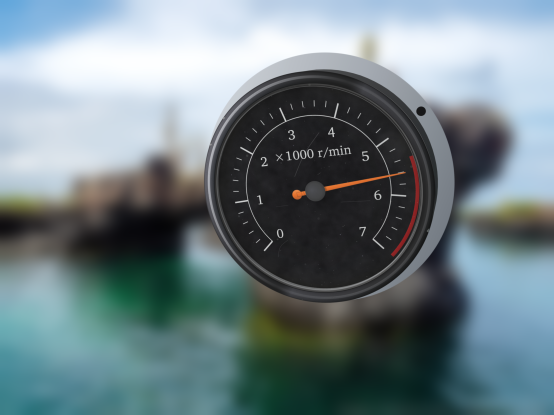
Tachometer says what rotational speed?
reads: 5600 rpm
